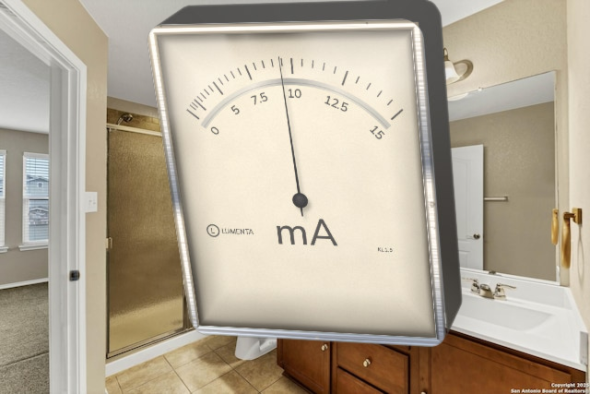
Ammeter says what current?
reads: 9.5 mA
